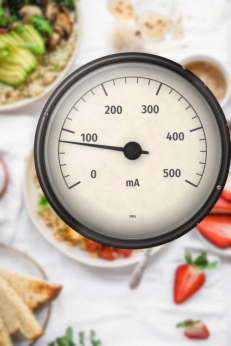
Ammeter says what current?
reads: 80 mA
